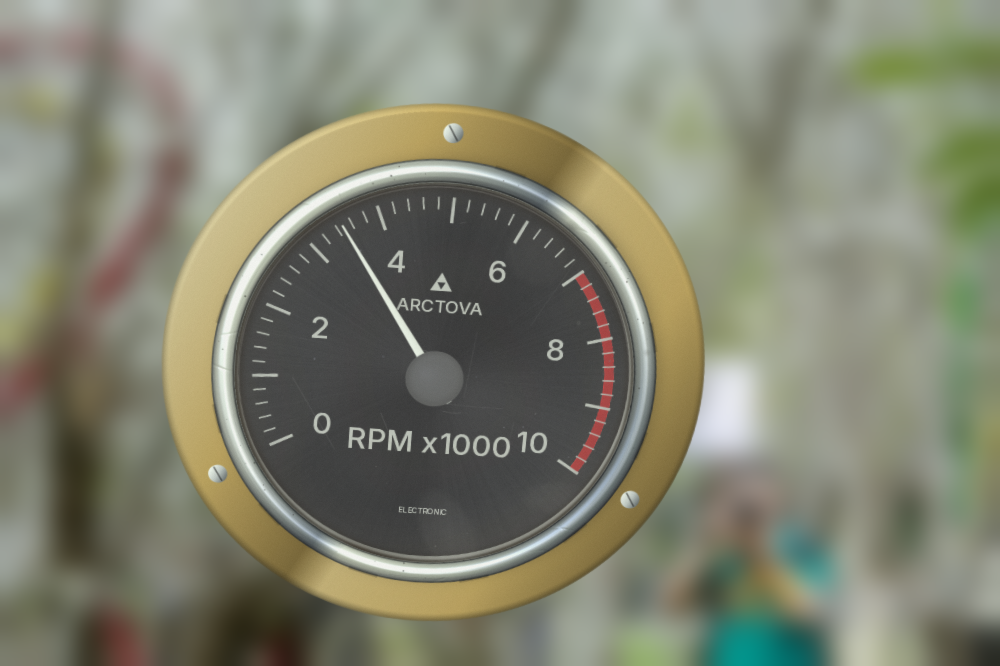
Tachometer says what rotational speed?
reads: 3500 rpm
